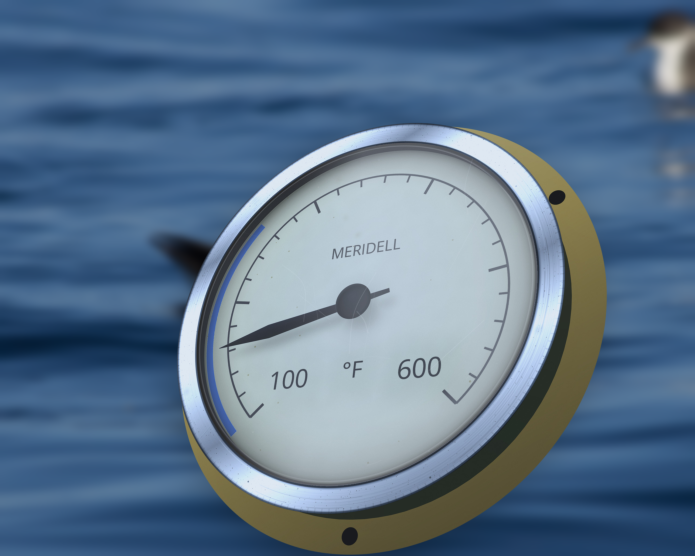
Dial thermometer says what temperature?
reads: 160 °F
